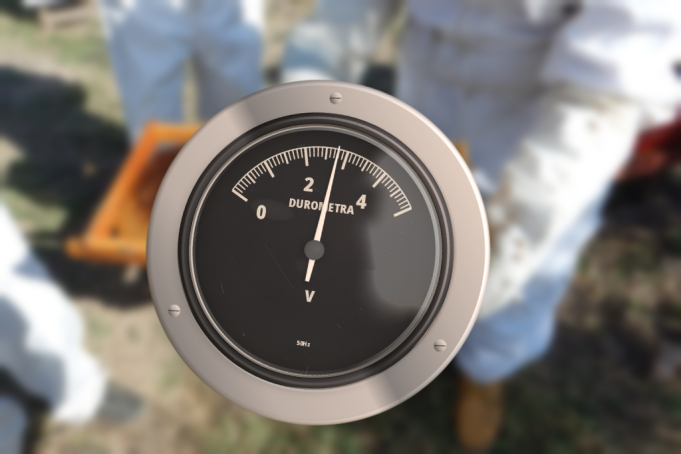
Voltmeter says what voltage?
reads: 2.8 V
